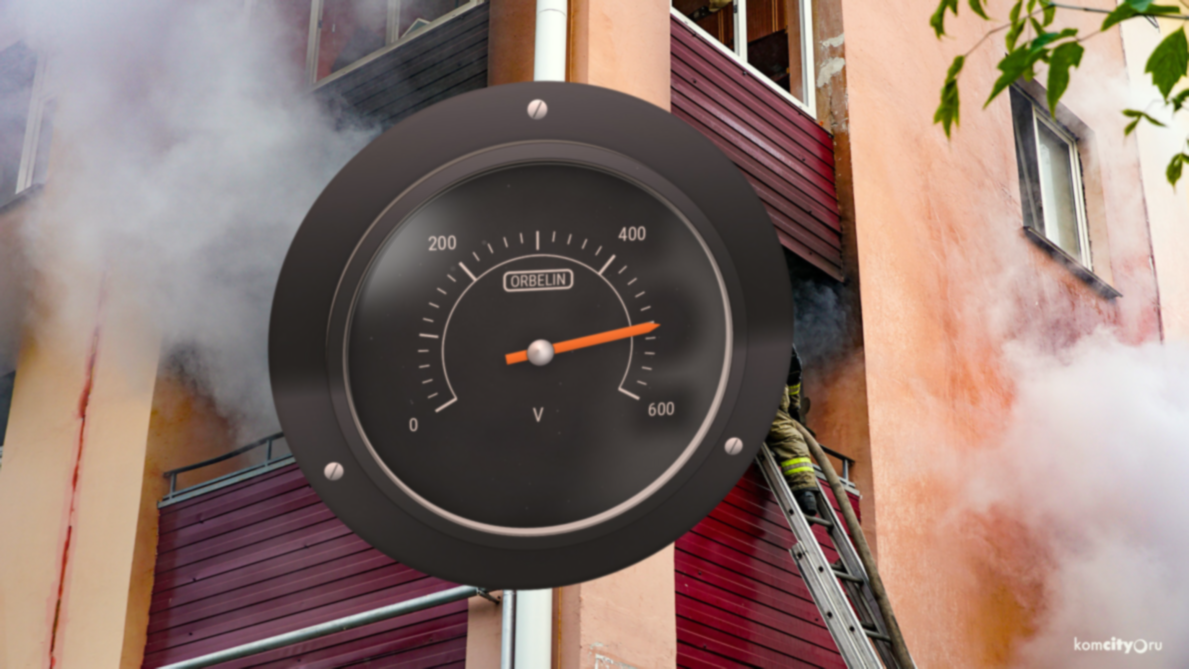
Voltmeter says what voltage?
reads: 500 V
